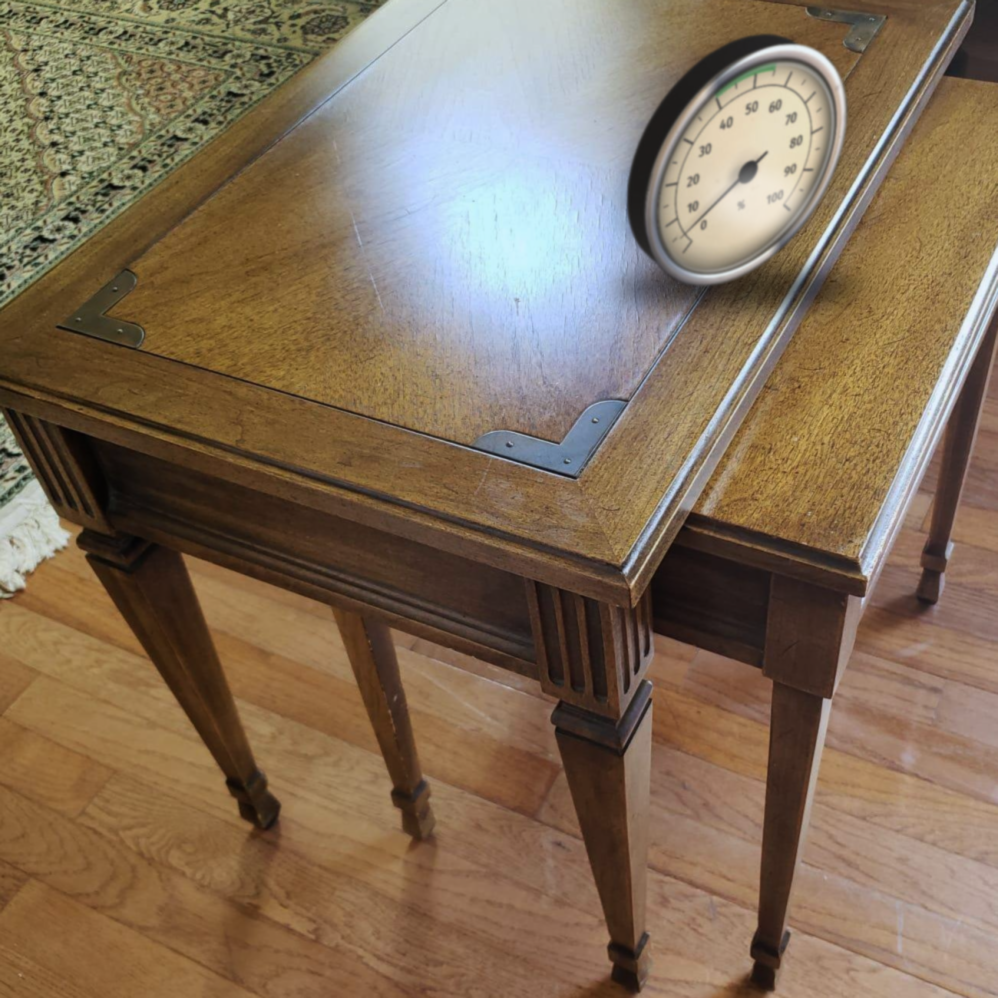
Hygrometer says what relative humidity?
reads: 5 %
